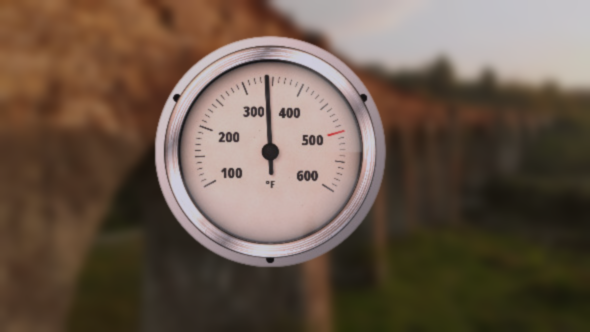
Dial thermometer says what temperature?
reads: 340 °F
